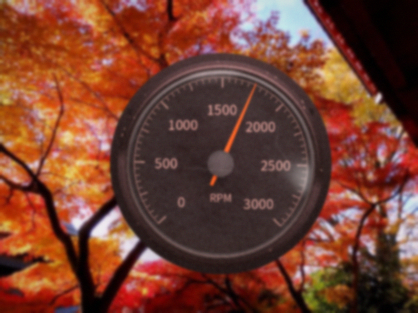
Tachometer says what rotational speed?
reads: 1750 rpm
